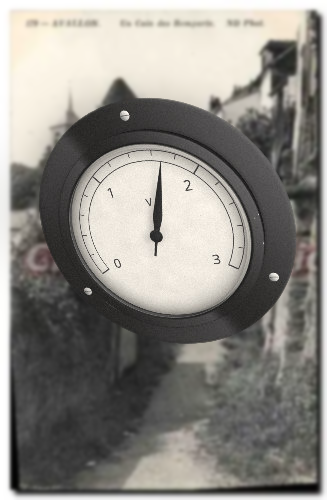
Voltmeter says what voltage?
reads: 1.7 V
